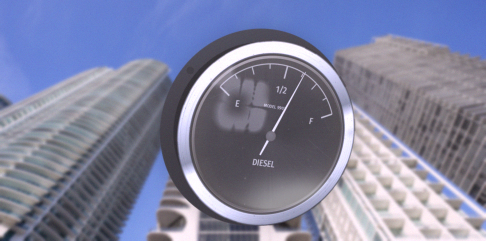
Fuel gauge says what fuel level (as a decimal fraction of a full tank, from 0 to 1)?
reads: 0.625
